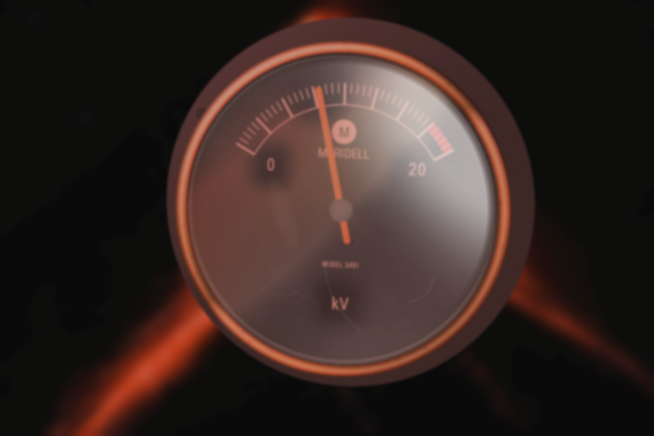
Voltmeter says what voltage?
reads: 8 kV
